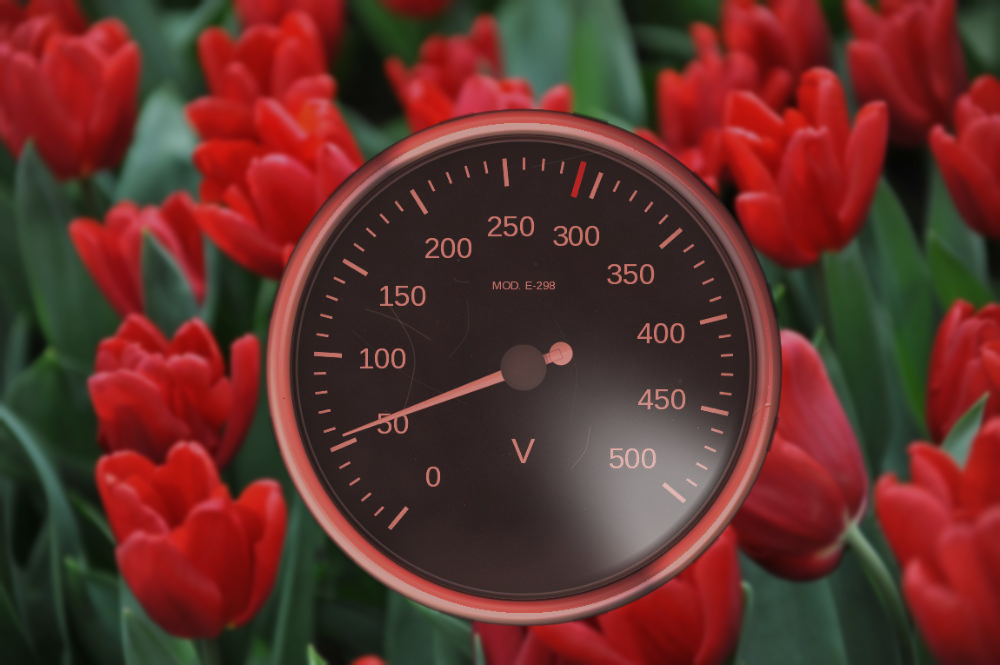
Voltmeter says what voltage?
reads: 55 V
